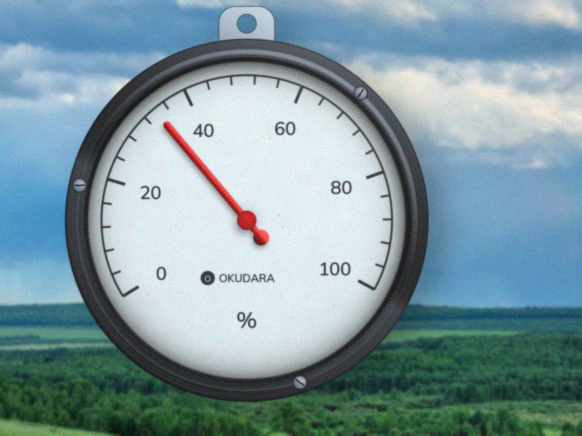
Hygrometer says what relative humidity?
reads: 34 %
